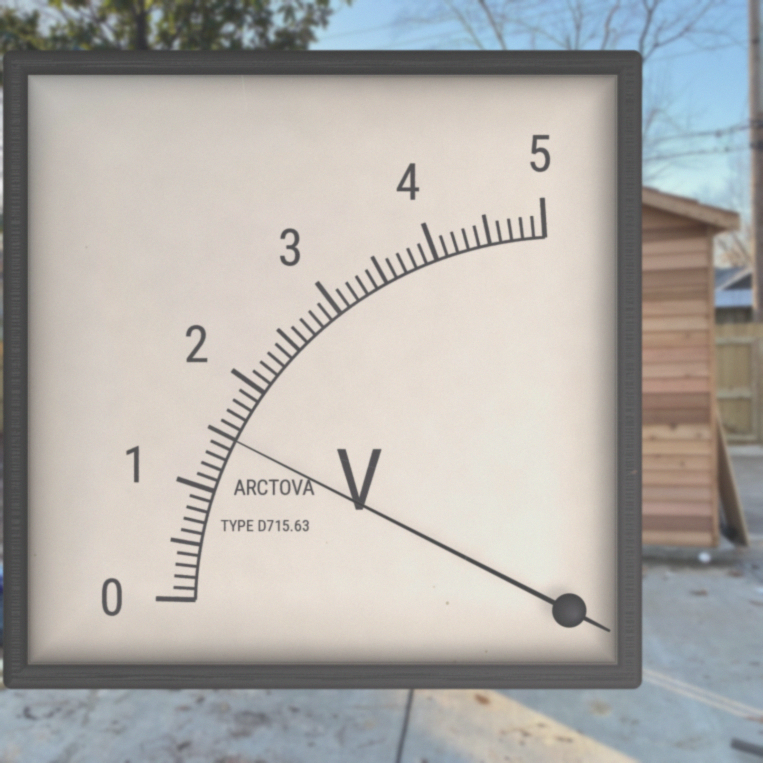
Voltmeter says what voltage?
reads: 1.5 V
